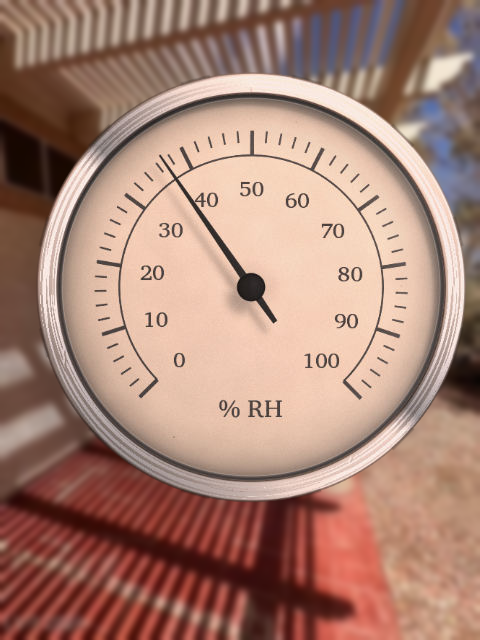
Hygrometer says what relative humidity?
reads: 37 %
